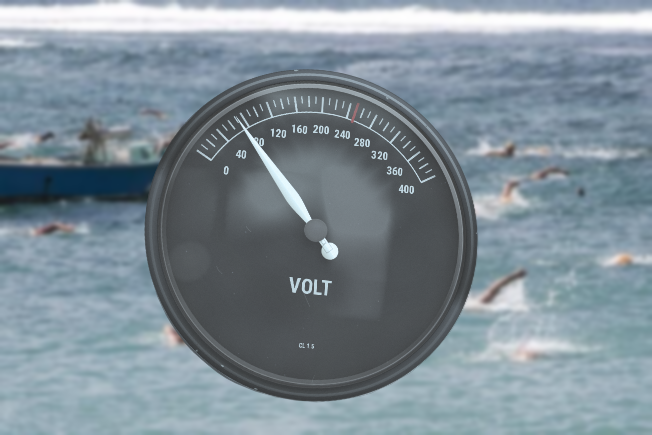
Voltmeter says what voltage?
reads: 70 V
